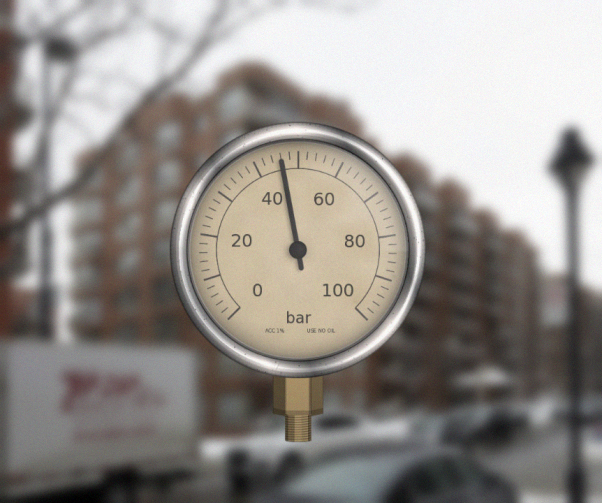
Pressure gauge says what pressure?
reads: 46 bar
